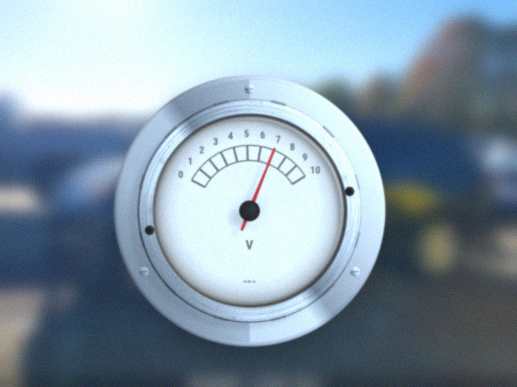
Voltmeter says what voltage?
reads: 7 V
